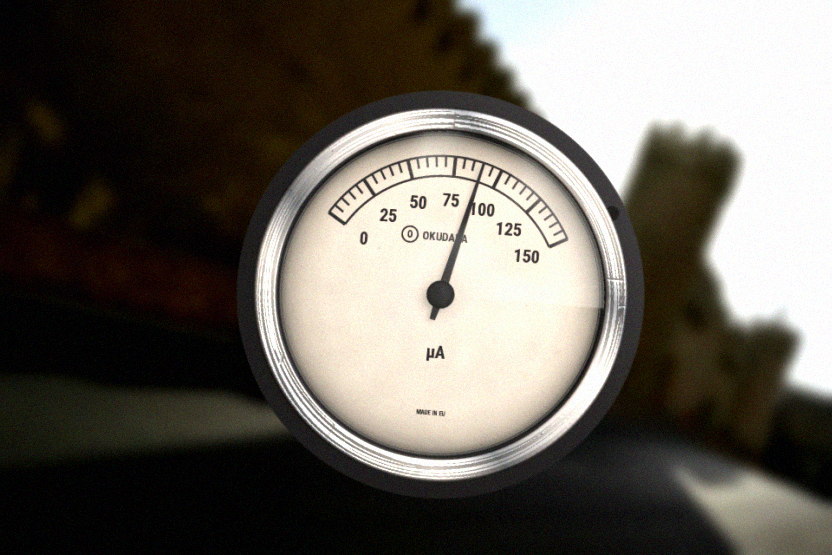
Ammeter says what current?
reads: 90 µA
